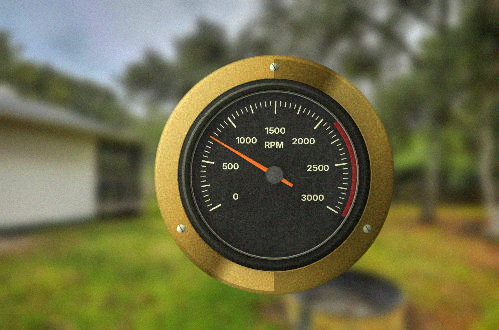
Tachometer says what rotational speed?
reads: 750 rpm
